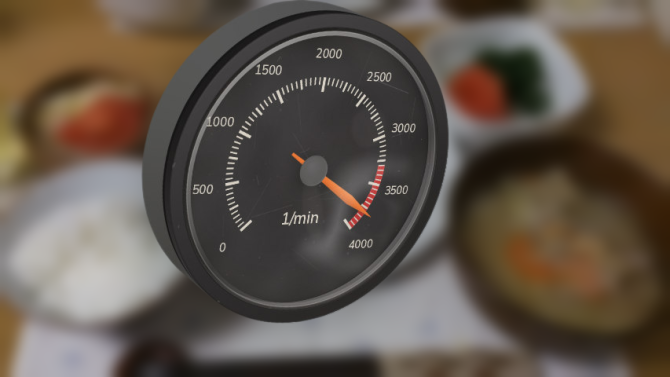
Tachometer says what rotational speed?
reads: 3800 rpm
